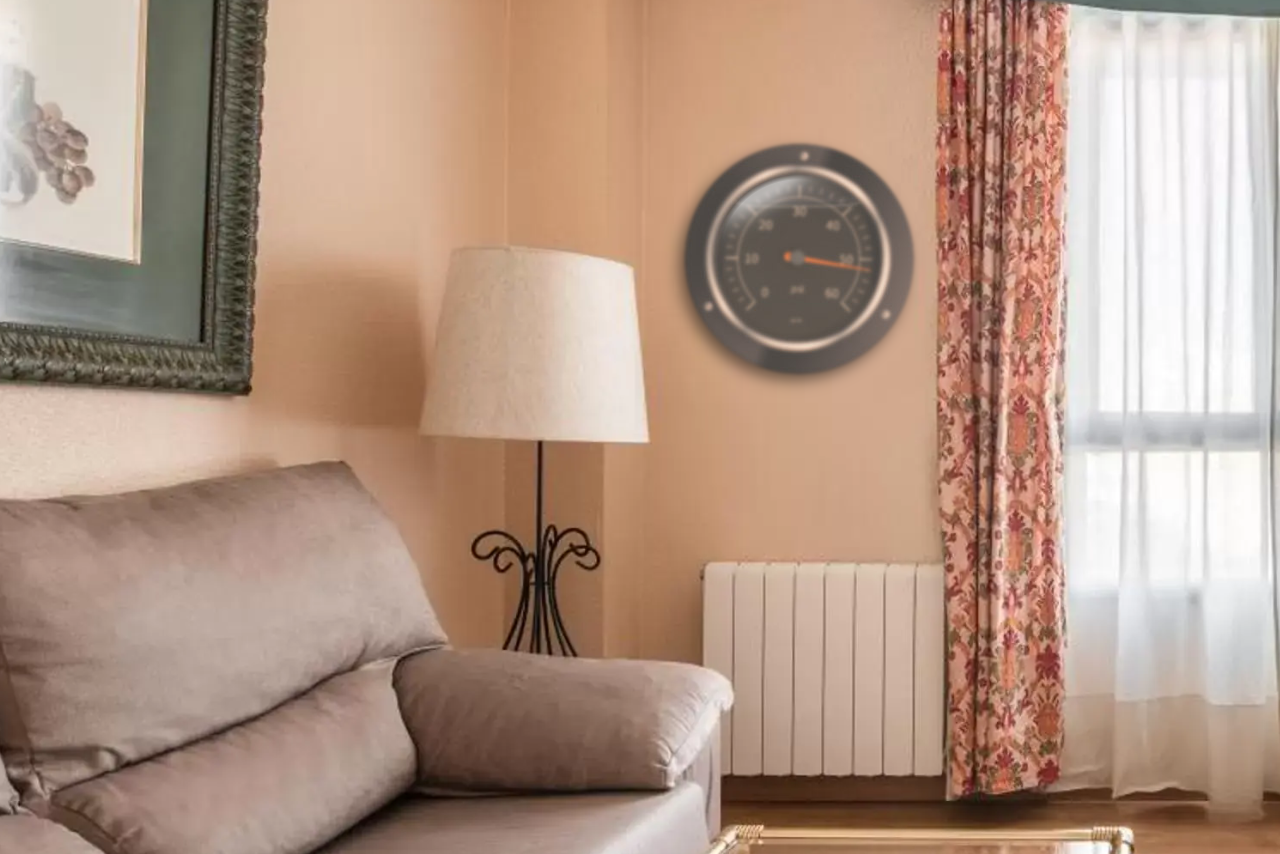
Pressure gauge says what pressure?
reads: 52 psi
